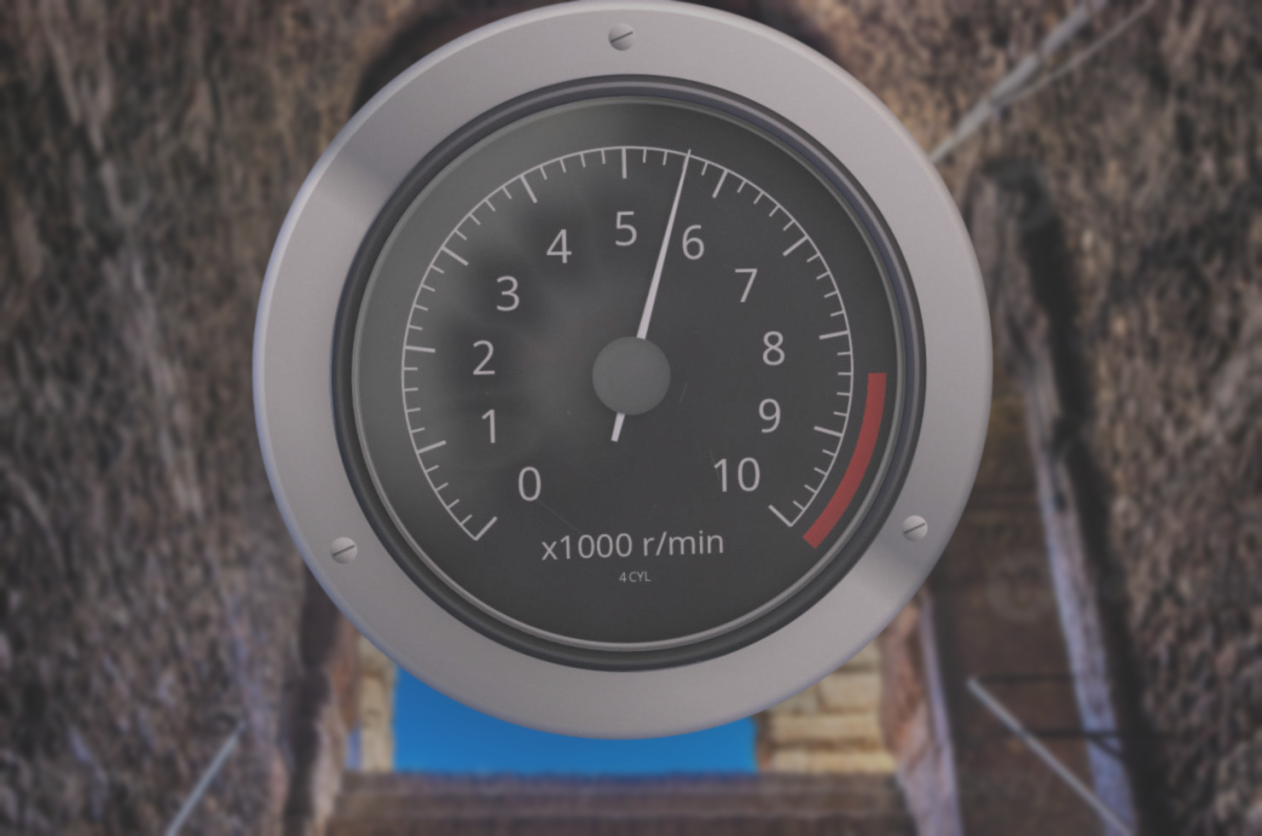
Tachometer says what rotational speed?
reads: 5600 rpm
